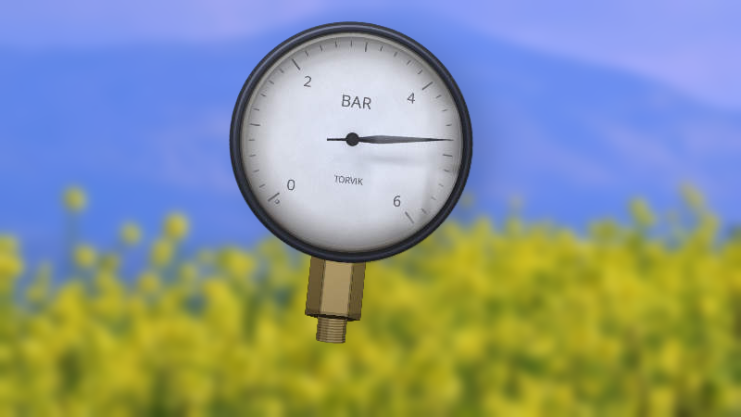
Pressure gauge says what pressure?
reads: 4.8 bar
